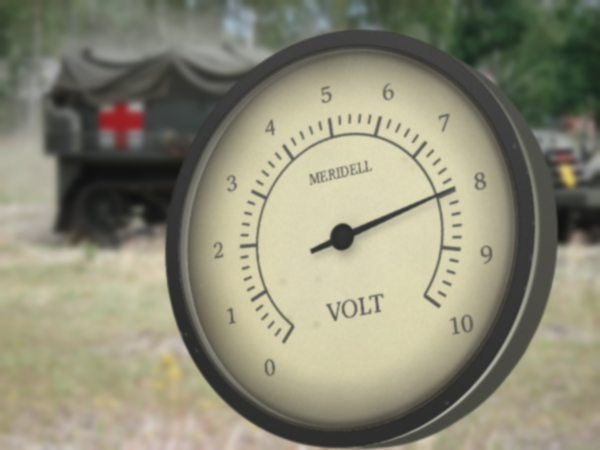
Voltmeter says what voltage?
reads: 8 V
